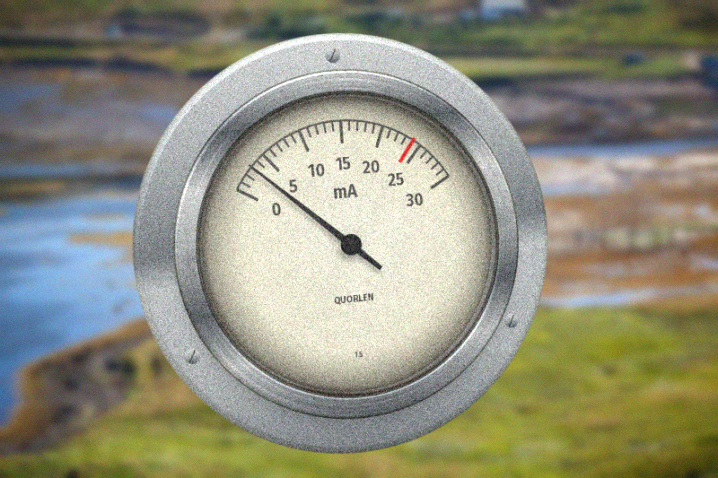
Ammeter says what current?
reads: 3 mA
